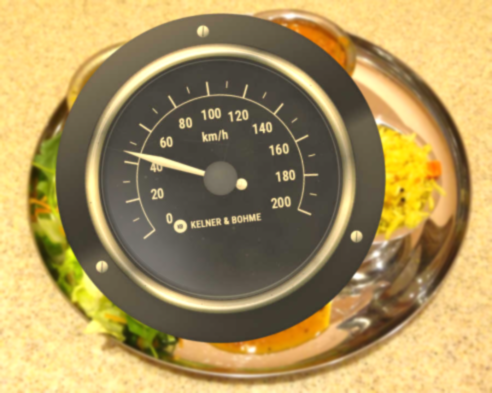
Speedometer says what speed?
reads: 45 km/h
